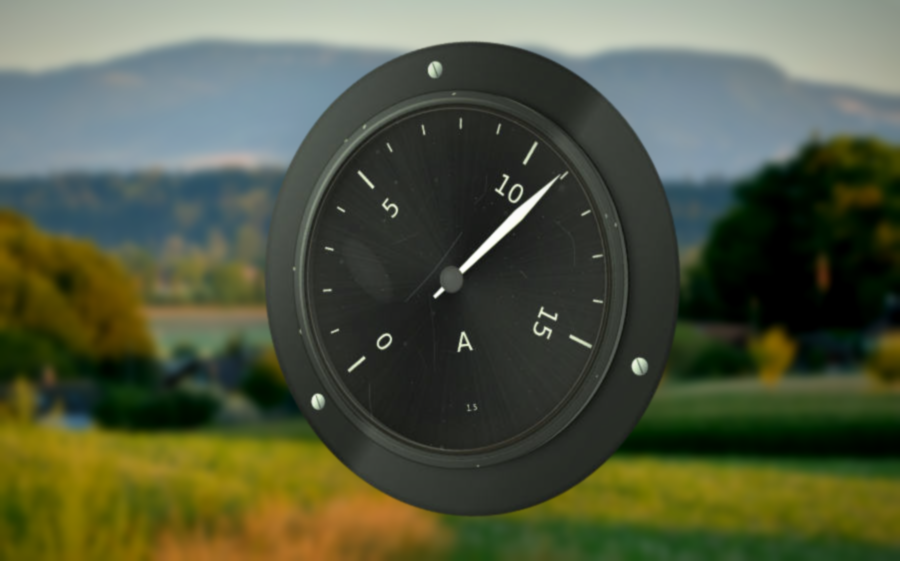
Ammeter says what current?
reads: 11 A
